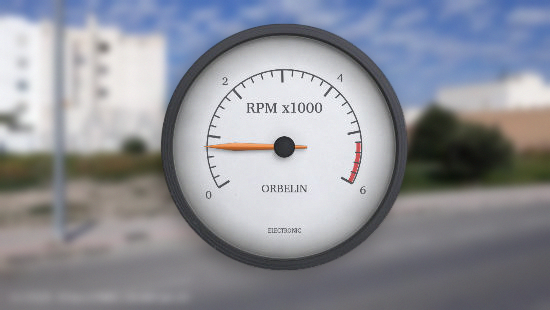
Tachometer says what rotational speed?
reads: 800 rpm
